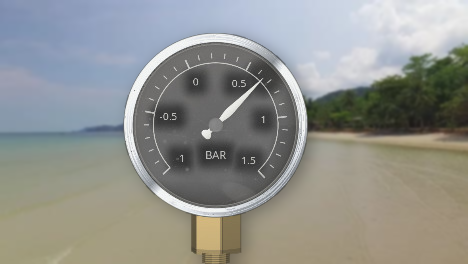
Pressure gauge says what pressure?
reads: 0.65 bar
